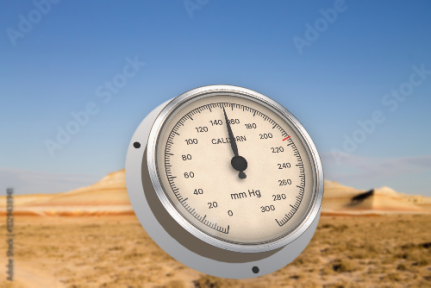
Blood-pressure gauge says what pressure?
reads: 150 mmHg
